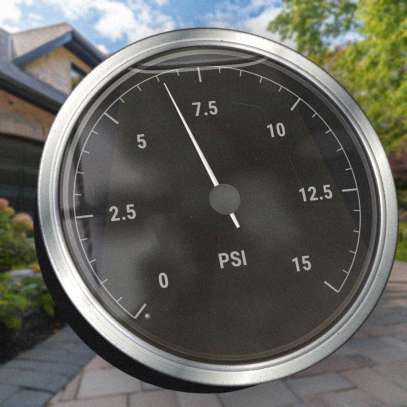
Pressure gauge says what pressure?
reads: 6.5 psi
